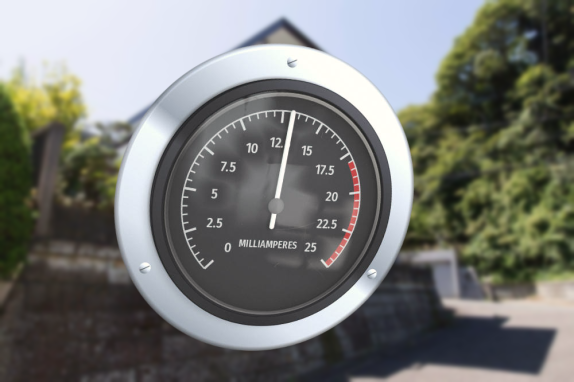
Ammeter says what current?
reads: 13 mA
